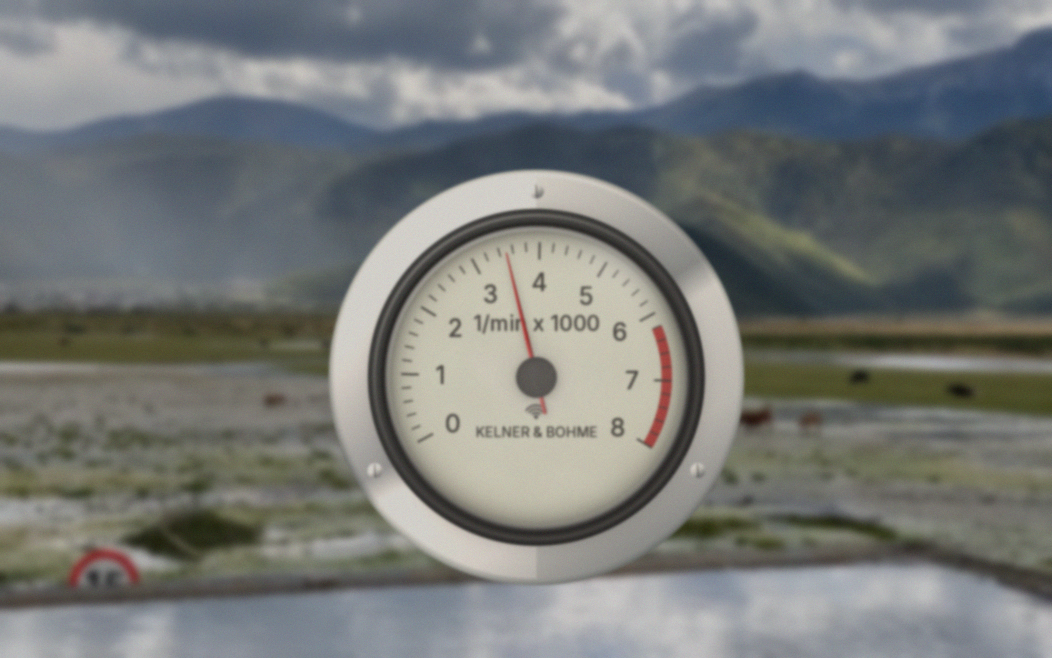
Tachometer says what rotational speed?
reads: 3500 rpm
